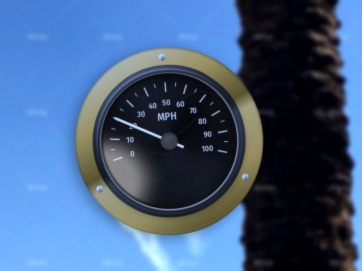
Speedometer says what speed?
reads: 20 mph
